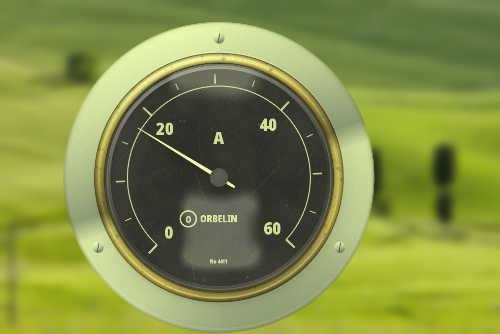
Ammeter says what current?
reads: 17.5 A
